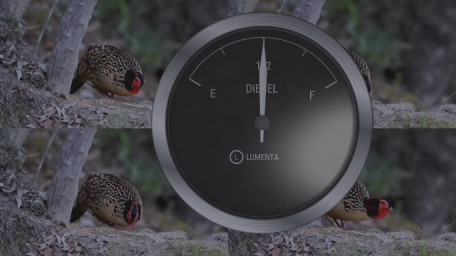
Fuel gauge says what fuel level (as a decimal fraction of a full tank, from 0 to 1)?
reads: 0.5
